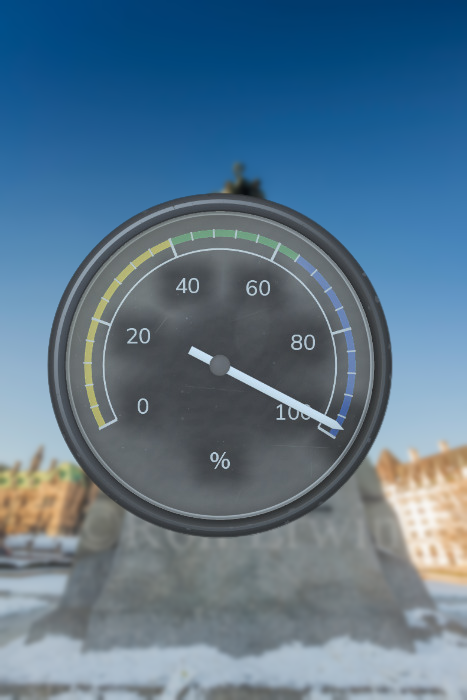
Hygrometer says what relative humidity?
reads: 98 %
